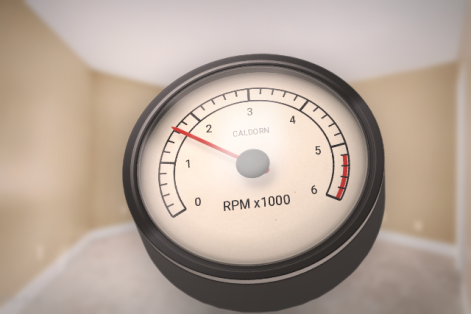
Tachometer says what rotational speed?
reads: 1600 rpm
